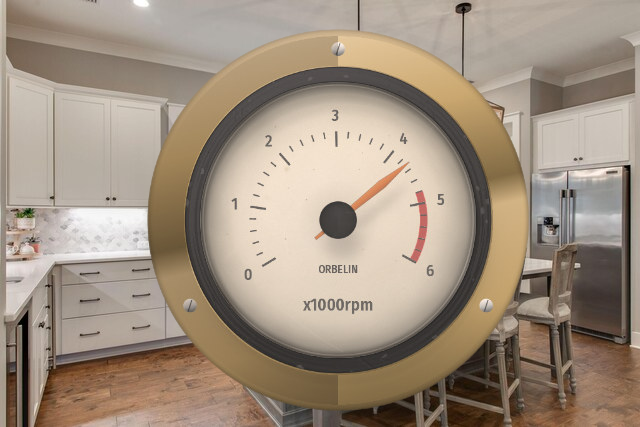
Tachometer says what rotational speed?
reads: 4300 rpm
